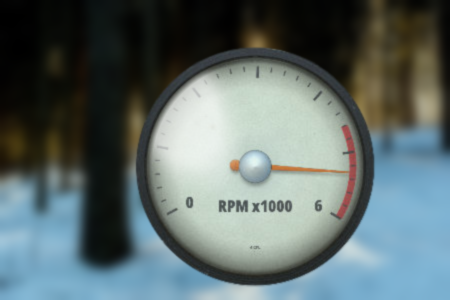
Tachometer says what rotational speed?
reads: 5300 rpm
